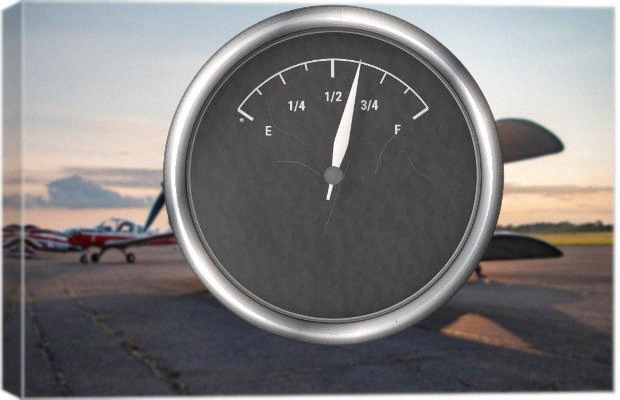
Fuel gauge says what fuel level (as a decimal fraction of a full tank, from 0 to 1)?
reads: 0.625
